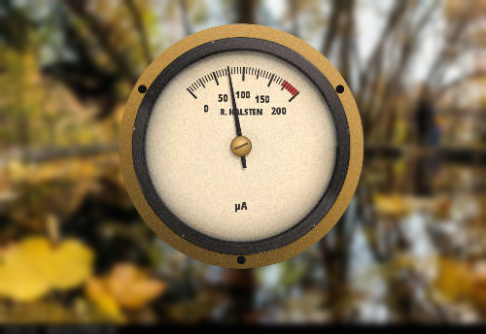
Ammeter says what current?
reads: 75 µA
